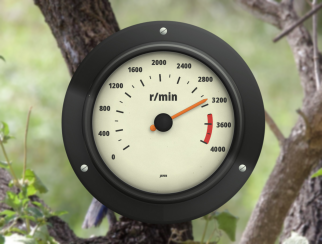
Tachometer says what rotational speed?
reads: 3100 rpm
